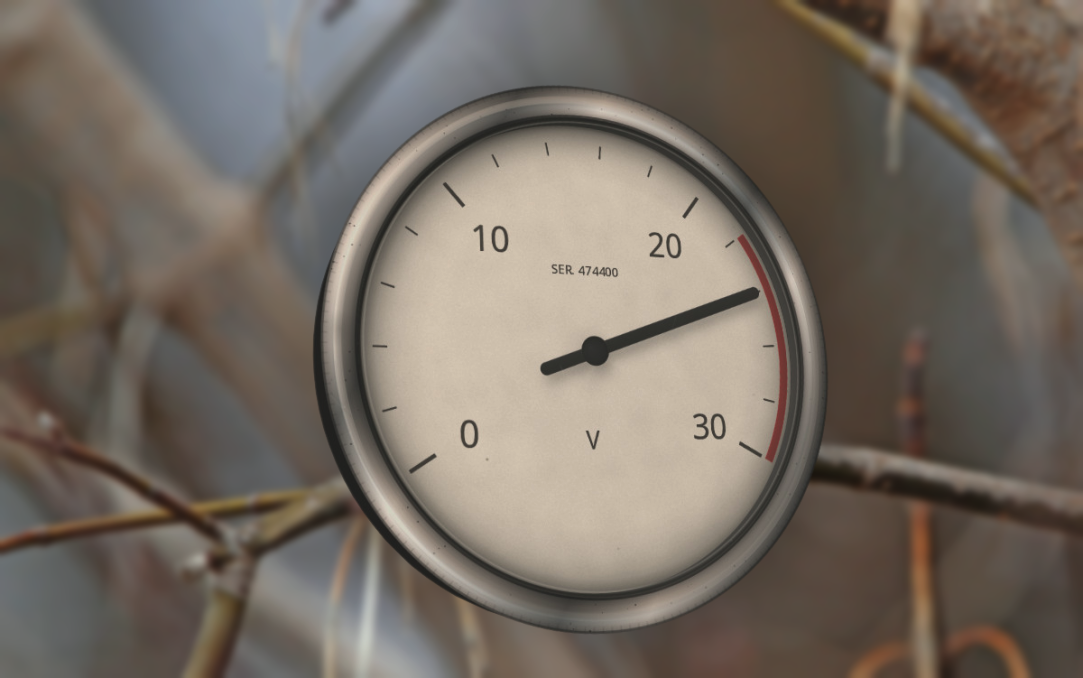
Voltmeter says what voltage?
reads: 24 V
